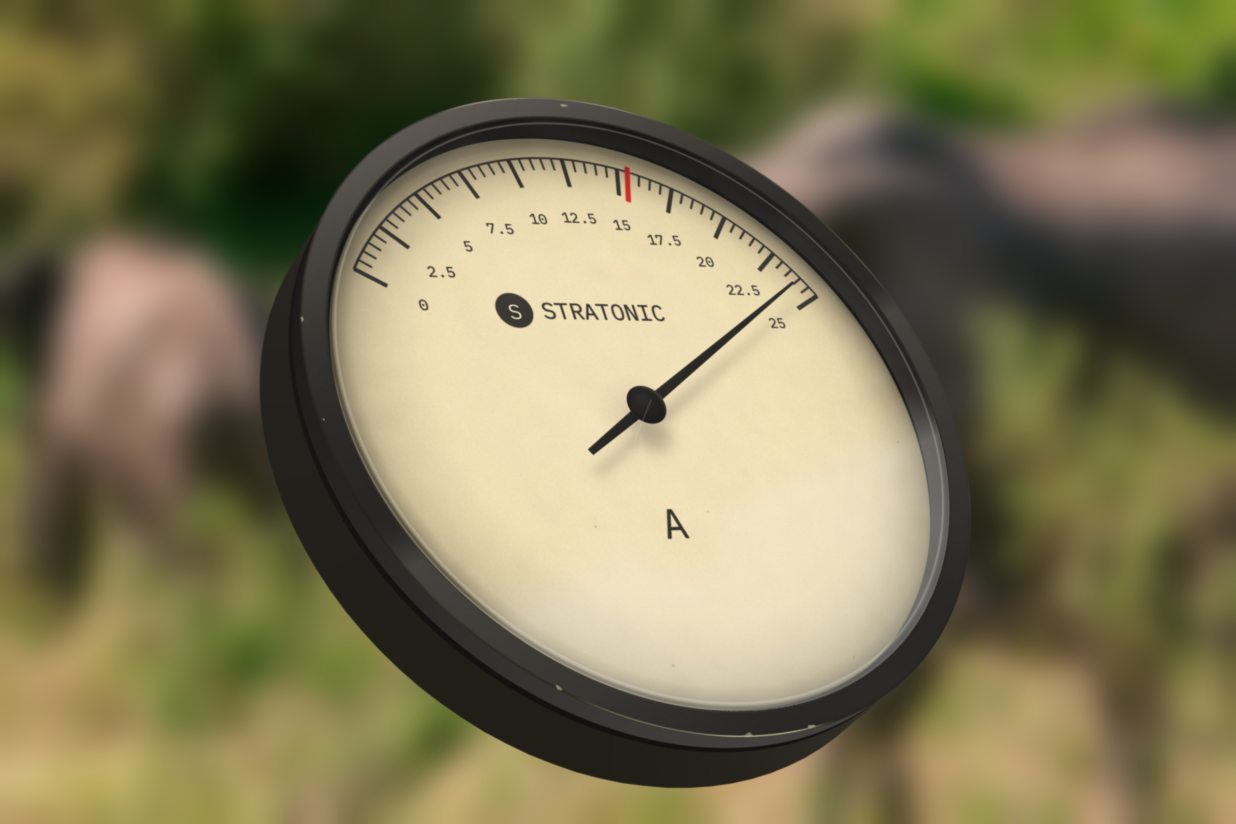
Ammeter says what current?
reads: 24 A
